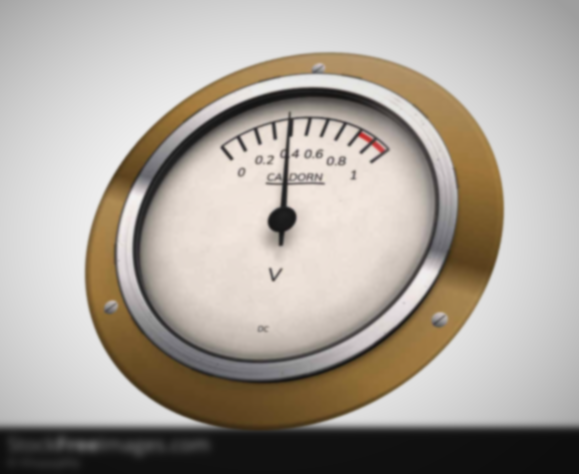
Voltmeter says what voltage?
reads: 0.4 V
